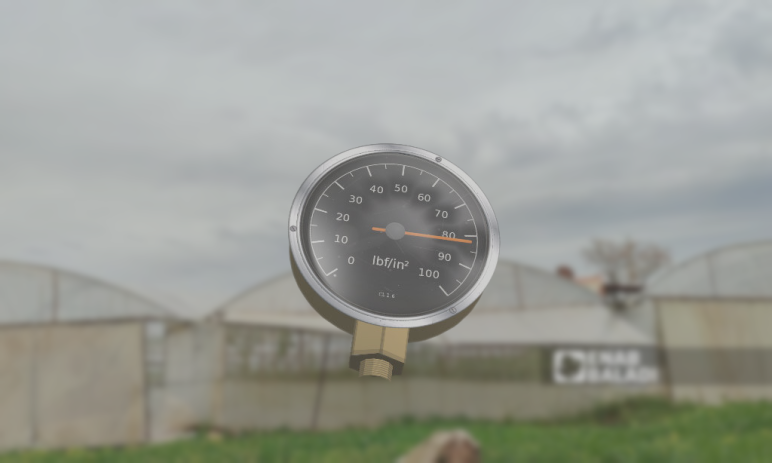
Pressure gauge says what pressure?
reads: 82.5 psi
